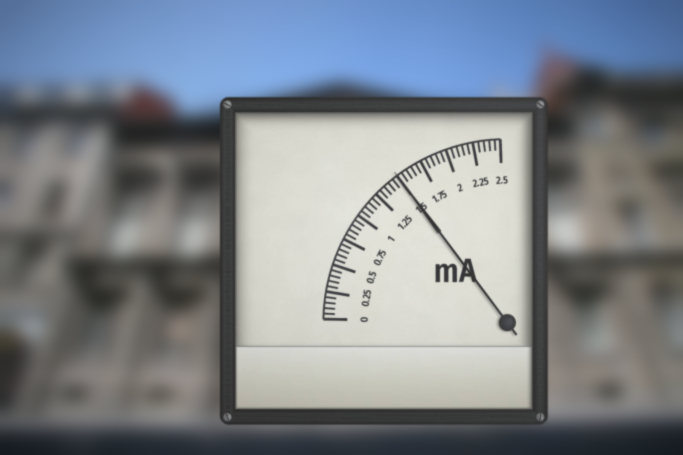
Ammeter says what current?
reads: 1.5 mA
